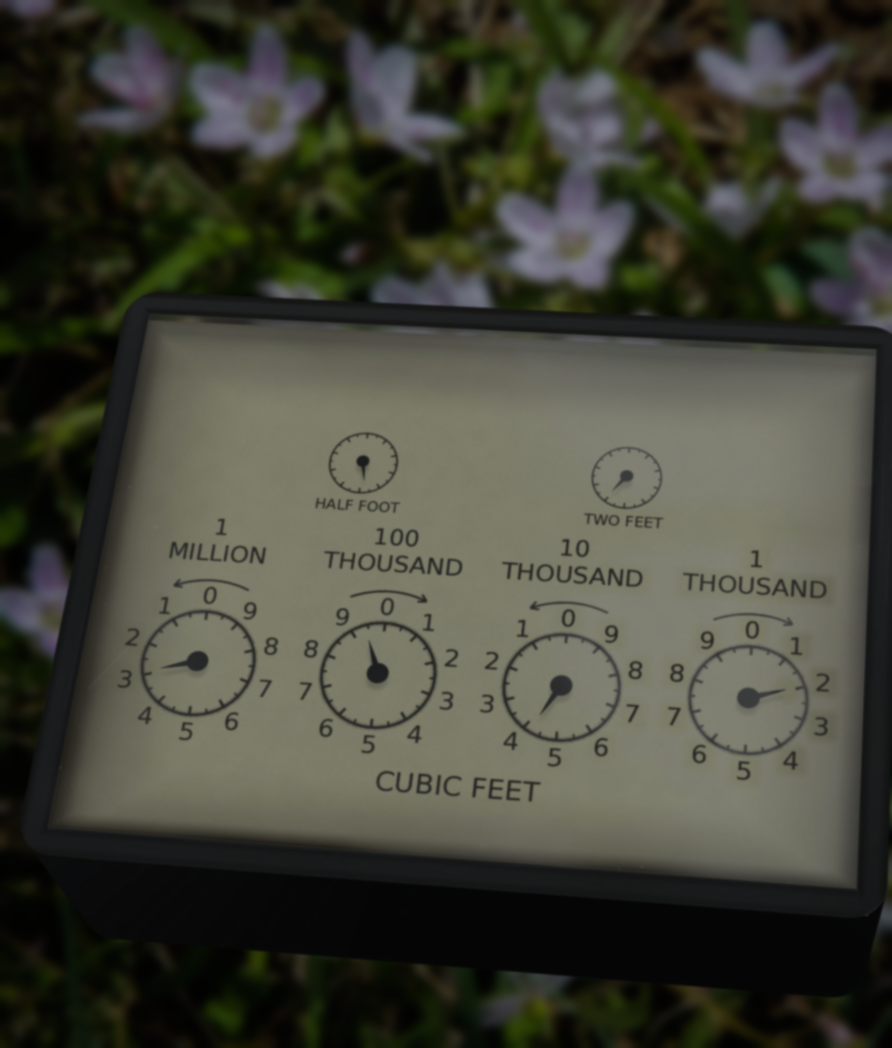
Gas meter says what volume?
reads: 294200 ft³
